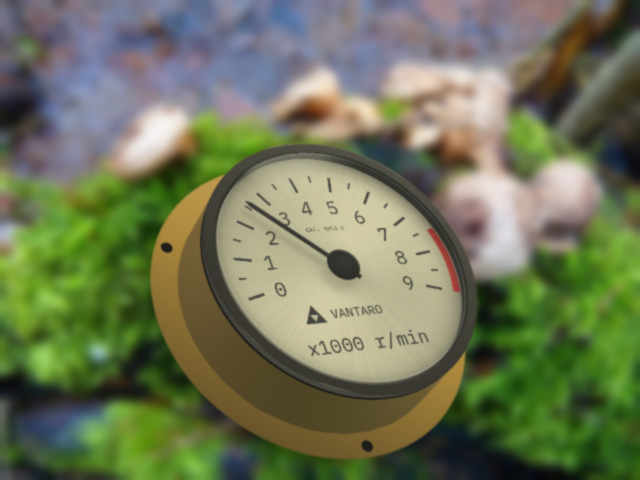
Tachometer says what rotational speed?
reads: 2500 rpm
